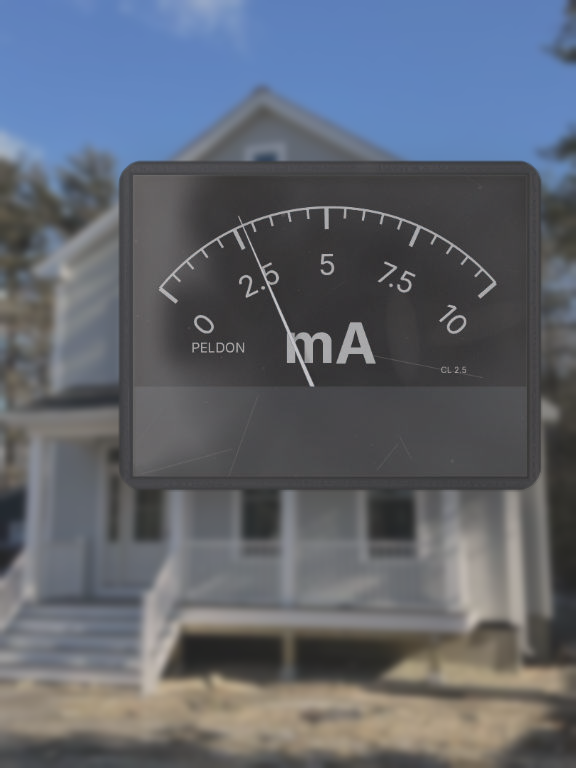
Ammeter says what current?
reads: 2.75 mA
